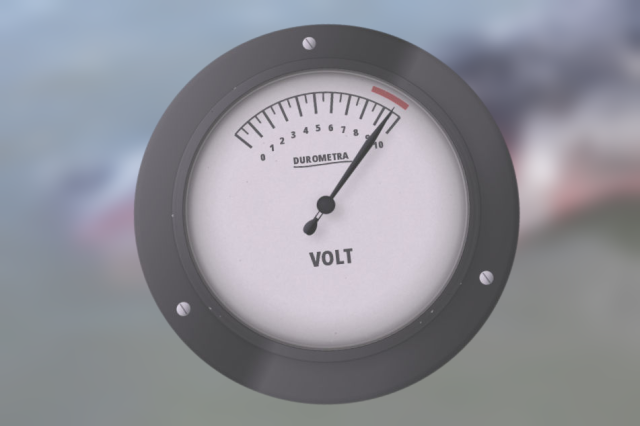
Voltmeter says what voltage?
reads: 9.5 V
